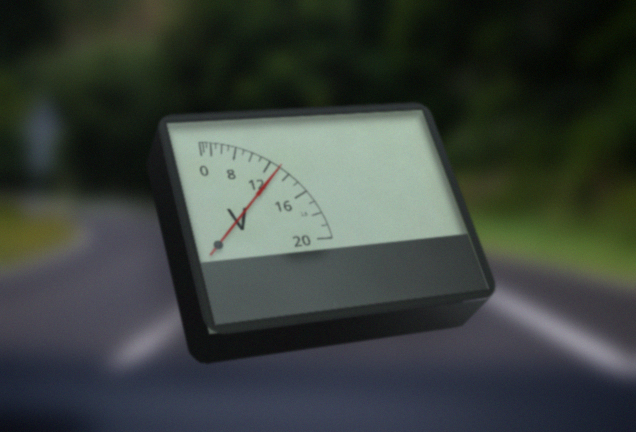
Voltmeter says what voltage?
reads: 13 V
